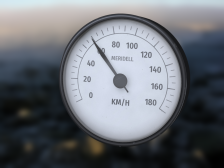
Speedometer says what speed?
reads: 60 km/h
